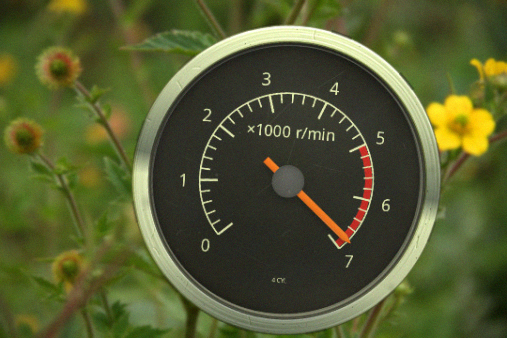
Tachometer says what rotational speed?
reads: 6800 rpm
